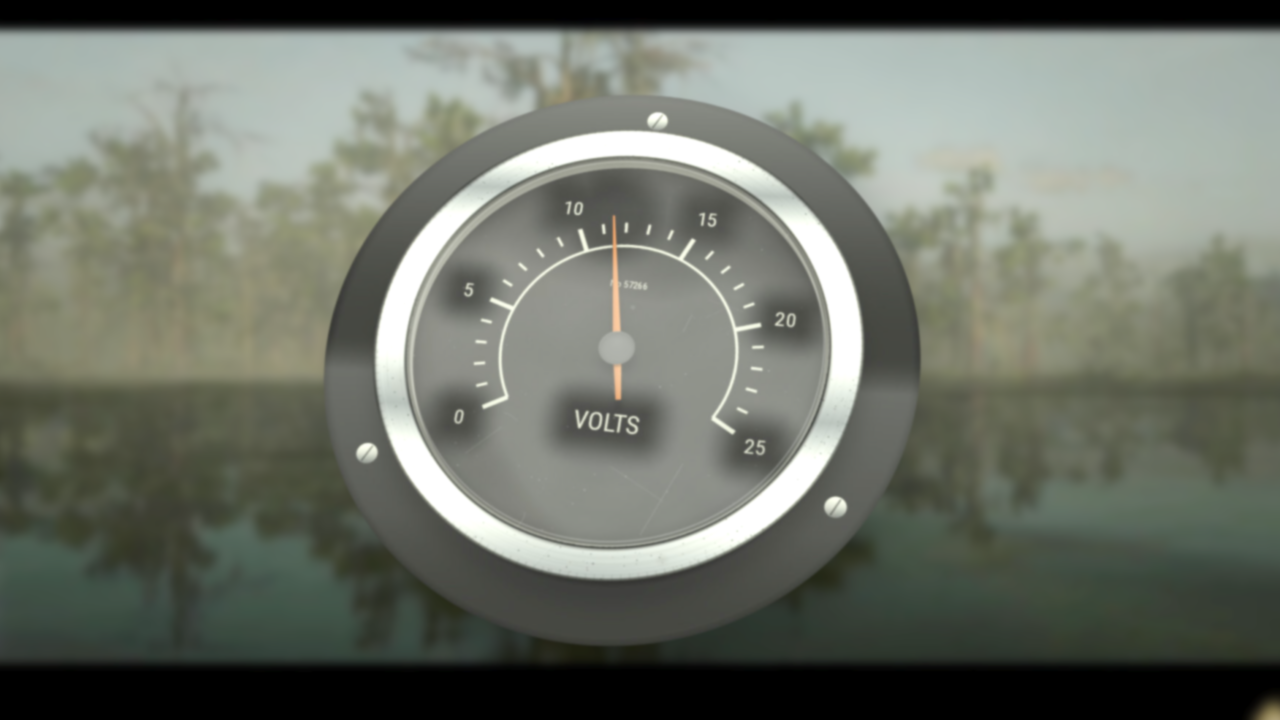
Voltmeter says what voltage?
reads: 11.5 V
